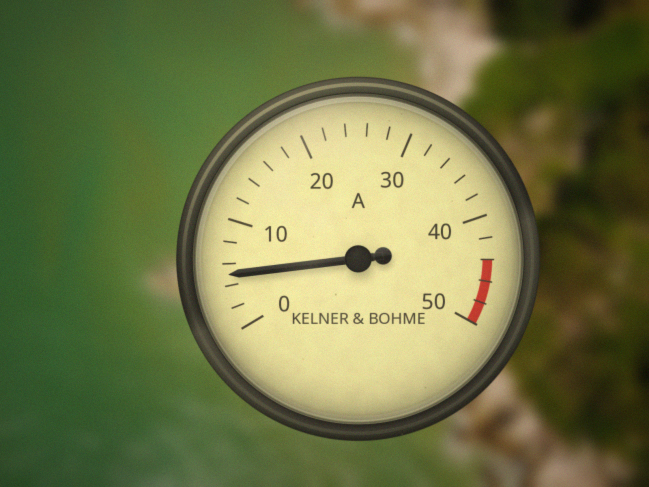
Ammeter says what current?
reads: 5 A
